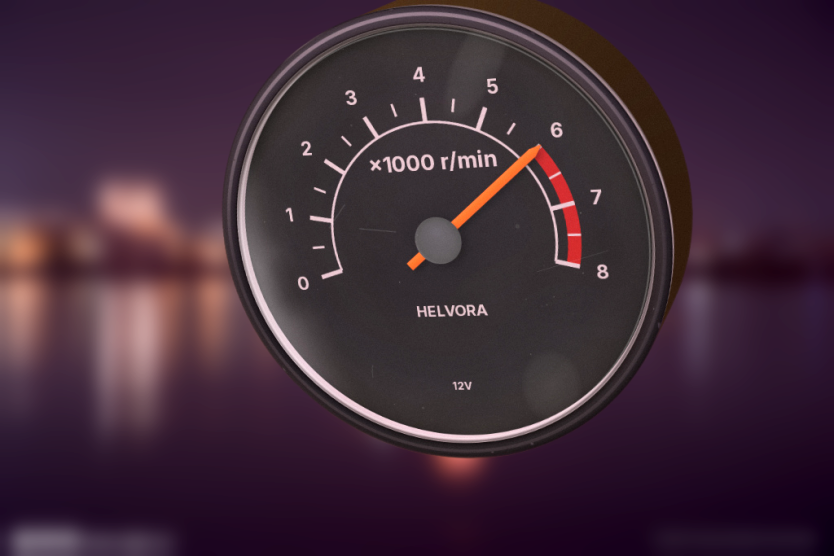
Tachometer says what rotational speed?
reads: 6000 rpm
